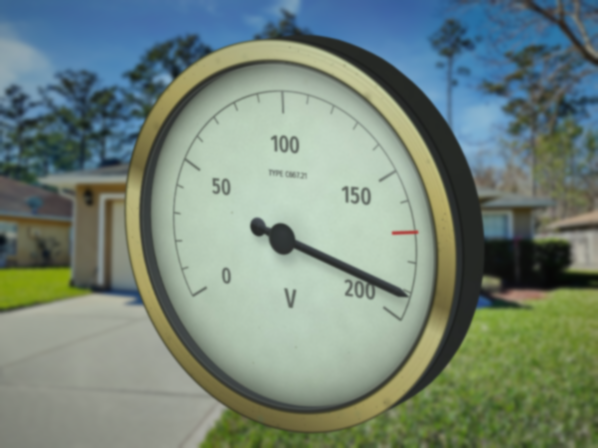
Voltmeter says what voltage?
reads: 190 V
